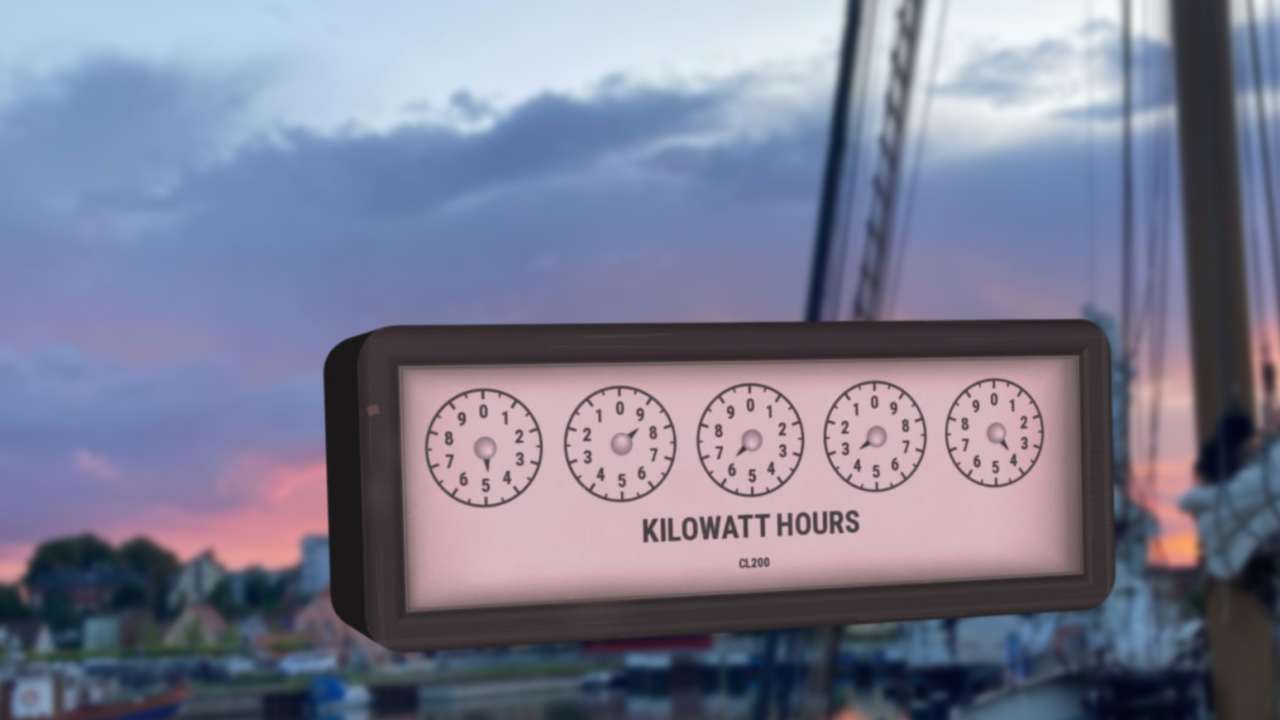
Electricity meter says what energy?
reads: 48634 kWh
